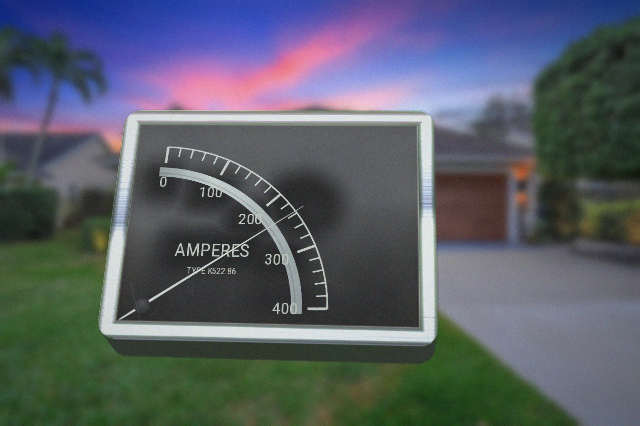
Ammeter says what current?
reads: 240 A
